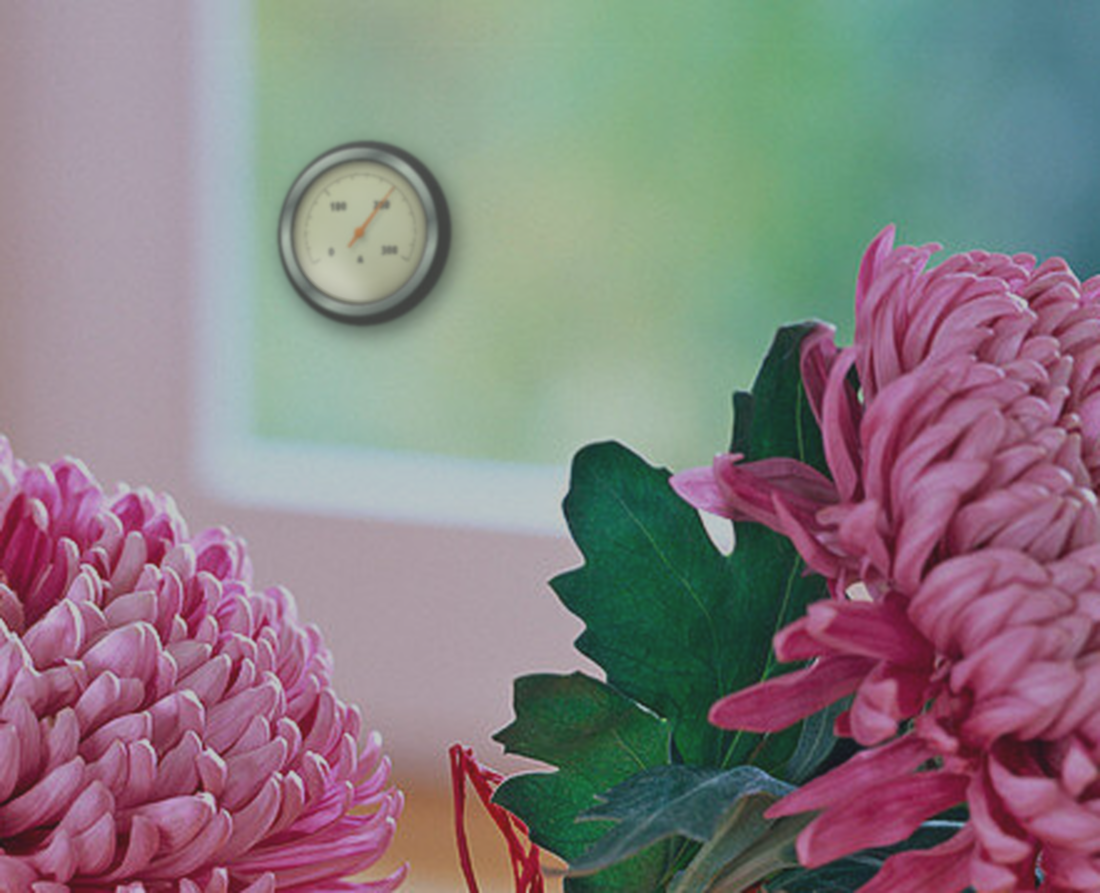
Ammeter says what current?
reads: 200 A
